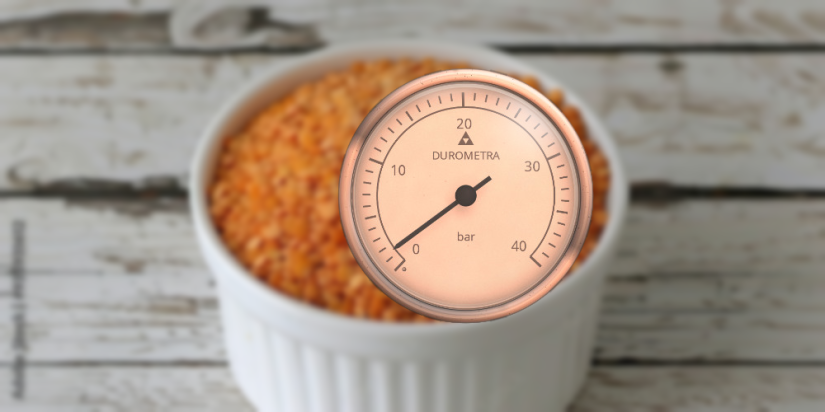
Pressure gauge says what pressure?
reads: 1.5 bar
